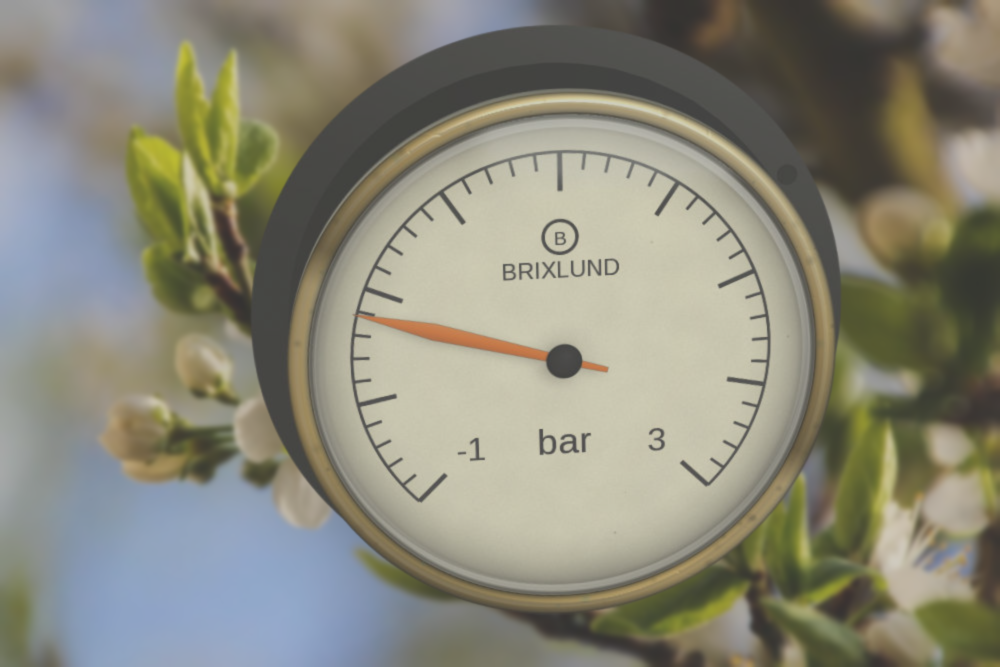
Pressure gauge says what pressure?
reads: -0.1 bar
